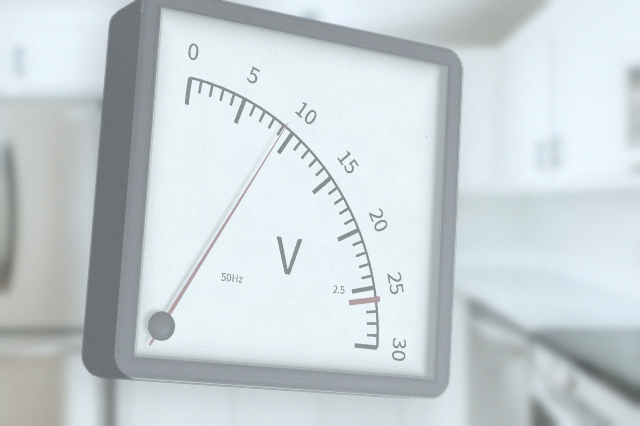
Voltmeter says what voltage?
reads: 9 V
